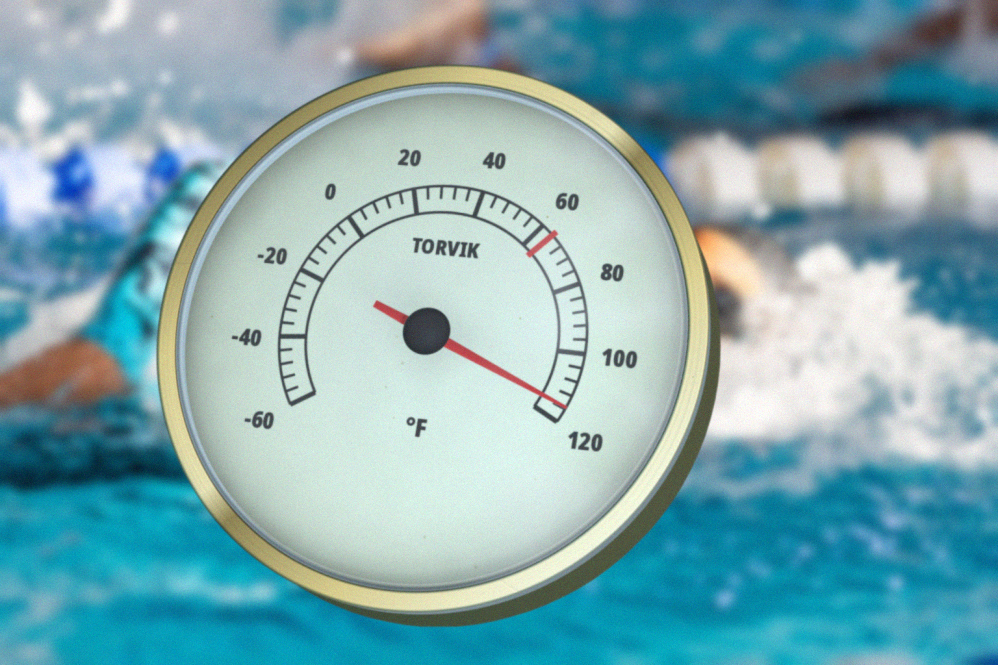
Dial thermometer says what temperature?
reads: 116 °F
